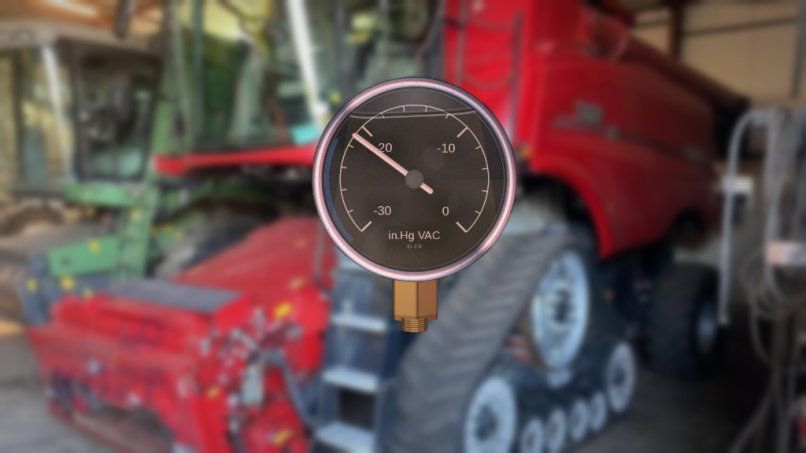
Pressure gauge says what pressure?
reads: -21 inHg
